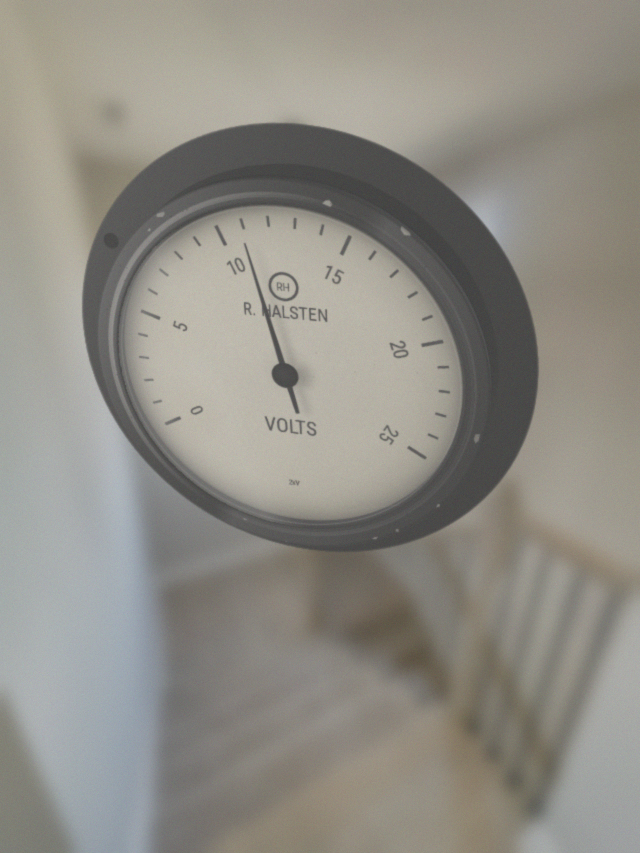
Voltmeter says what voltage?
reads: 11 V
